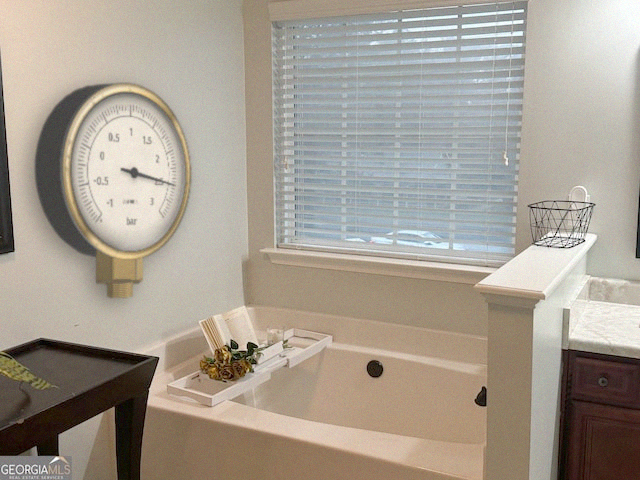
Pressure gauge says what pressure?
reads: 2.5 bar
